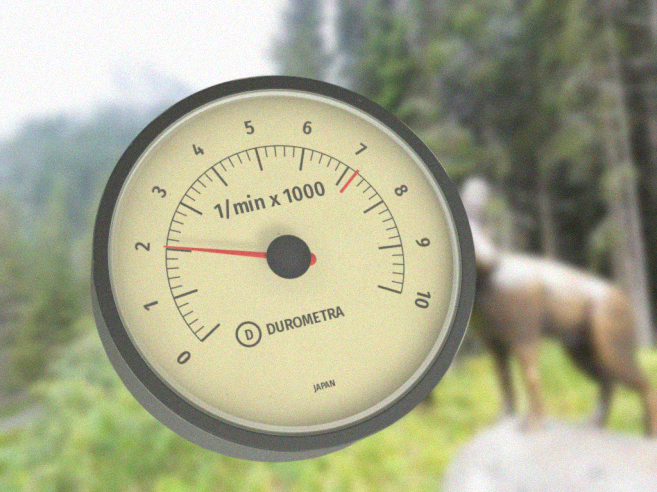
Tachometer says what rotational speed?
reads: 2000 rpm
